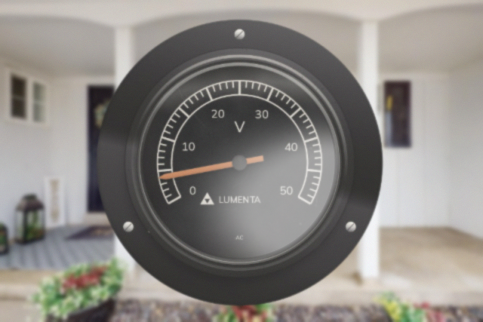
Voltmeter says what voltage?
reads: 4 V
